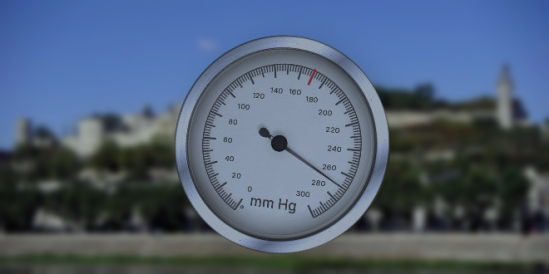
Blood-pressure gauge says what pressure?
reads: 270 mmHg
